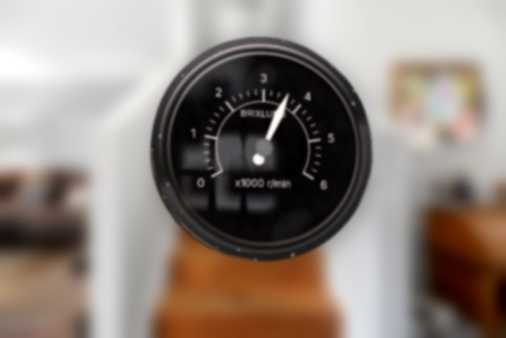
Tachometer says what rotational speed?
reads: 3600 rpm
